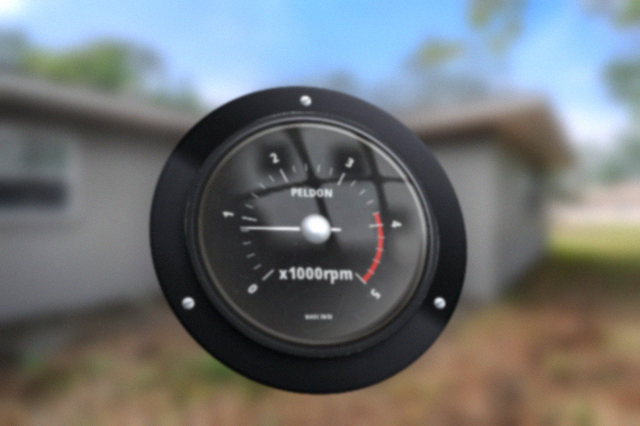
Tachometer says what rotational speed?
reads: 800 rpm
